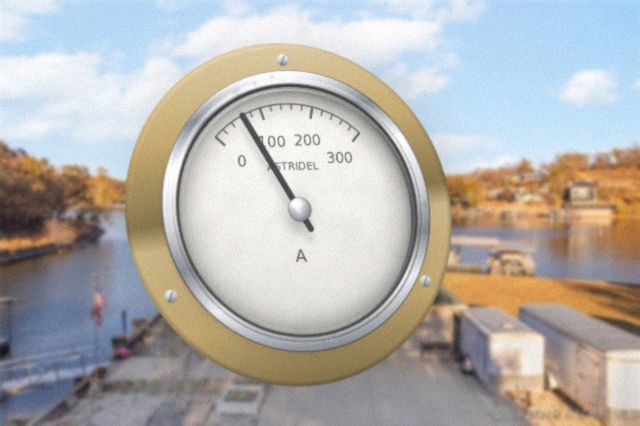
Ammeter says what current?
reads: 60 A
